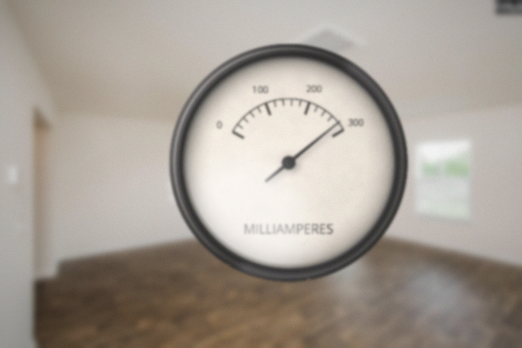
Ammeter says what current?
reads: 280 mA
